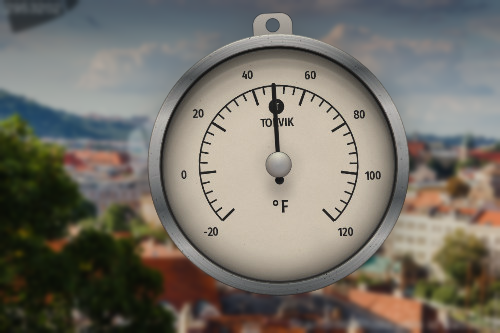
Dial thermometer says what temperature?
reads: 48 °F
